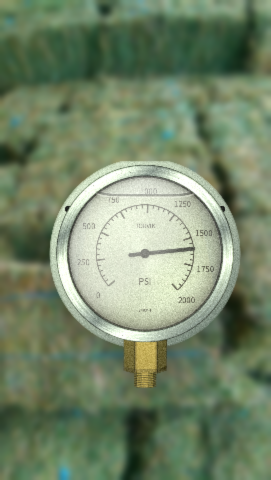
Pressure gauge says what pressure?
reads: 1600 psi
